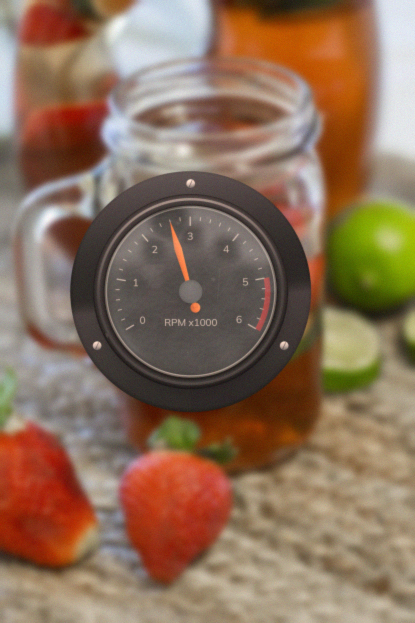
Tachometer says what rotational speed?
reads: 2600 rpm
